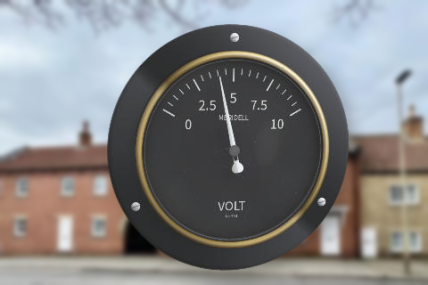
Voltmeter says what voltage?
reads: 4 V
